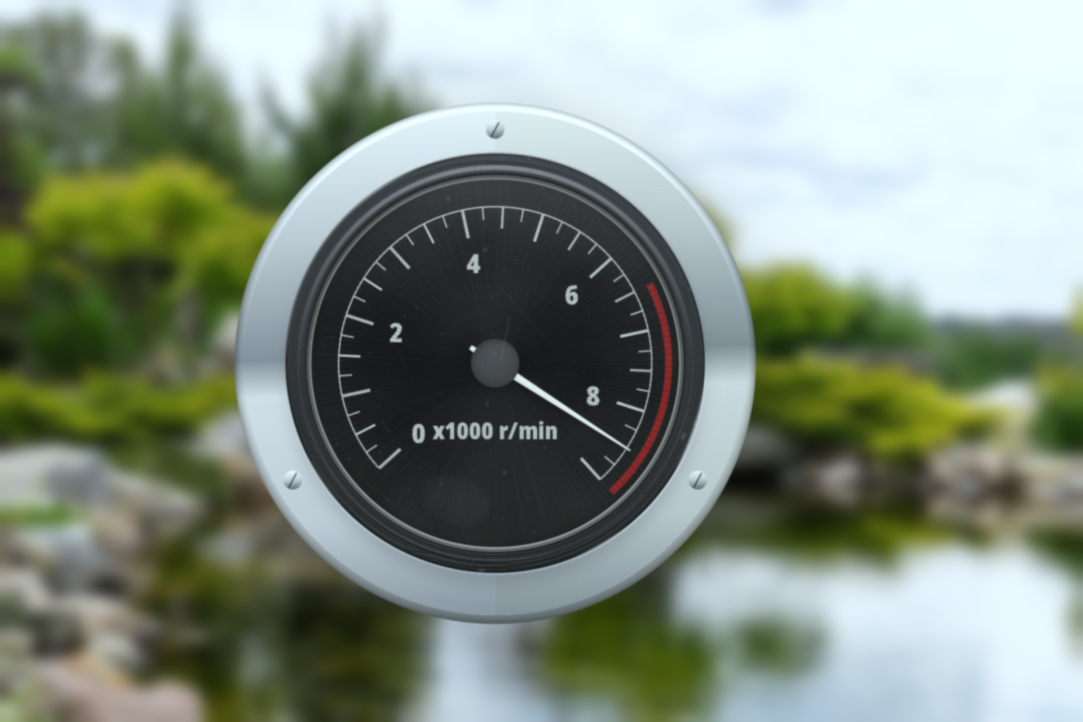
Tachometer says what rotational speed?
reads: 8500 rpm
